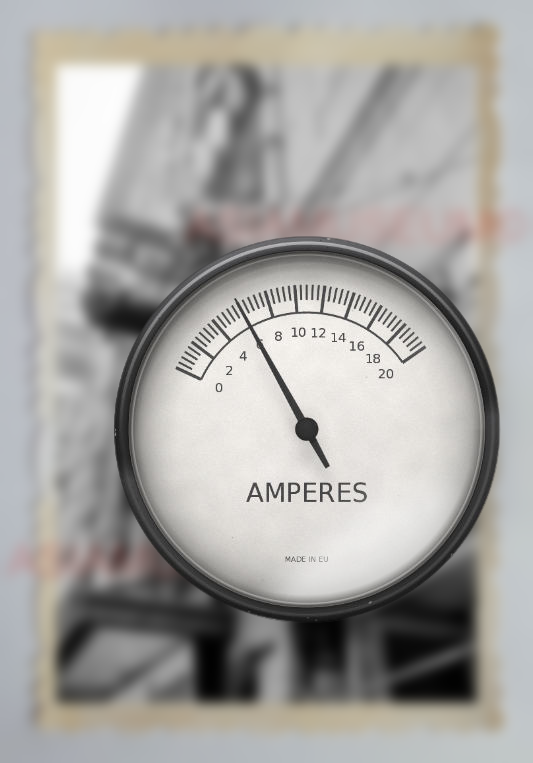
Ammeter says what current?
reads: 6 A
